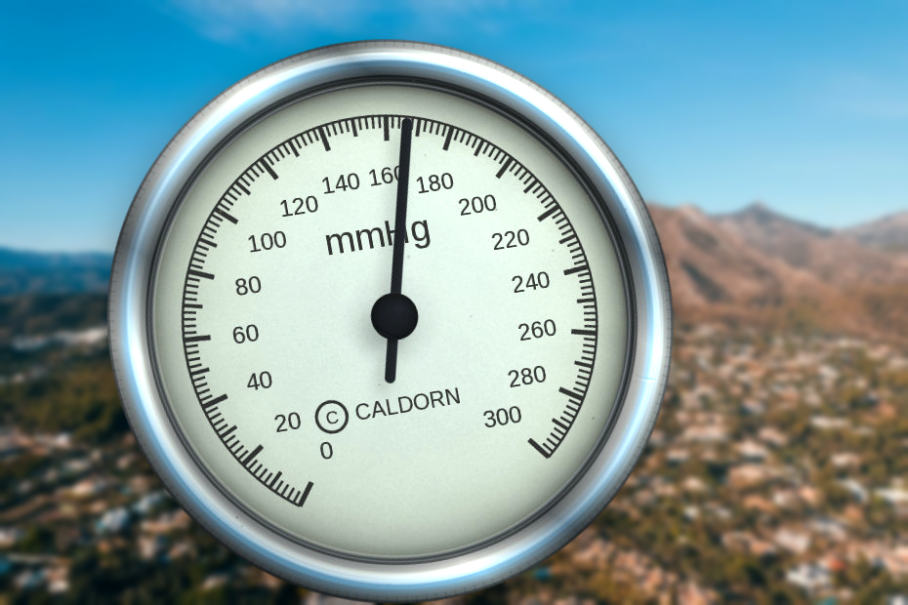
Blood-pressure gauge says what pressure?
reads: 166 mmHg
